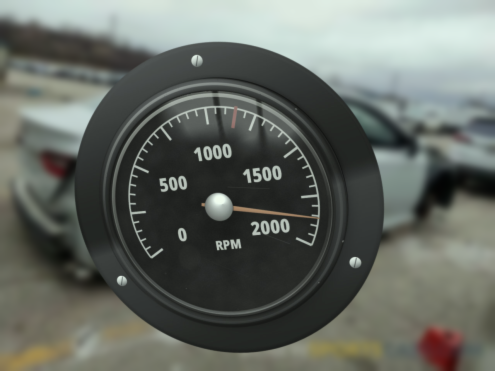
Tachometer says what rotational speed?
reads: 1850 rpm
